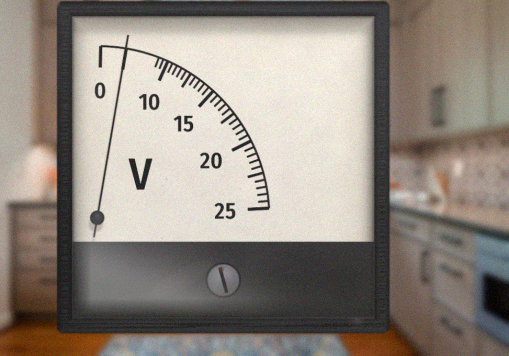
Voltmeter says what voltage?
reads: 5 V
